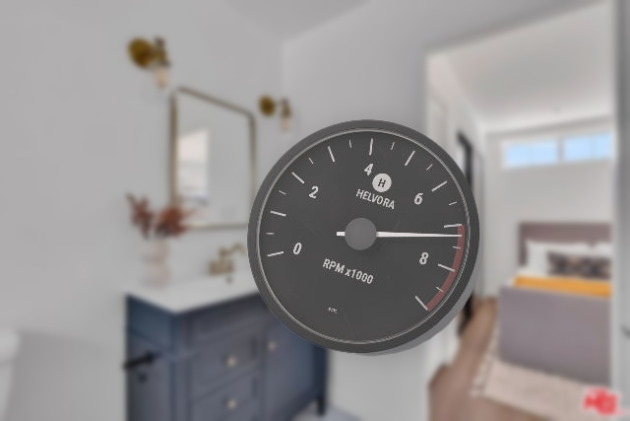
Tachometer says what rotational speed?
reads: 7250 rpm
